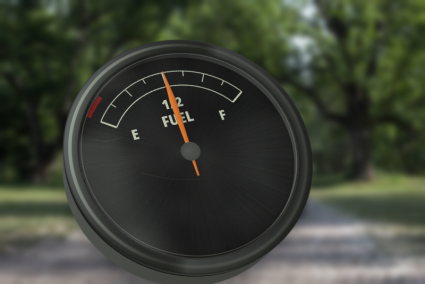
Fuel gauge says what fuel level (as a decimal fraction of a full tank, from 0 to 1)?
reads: 0.5
